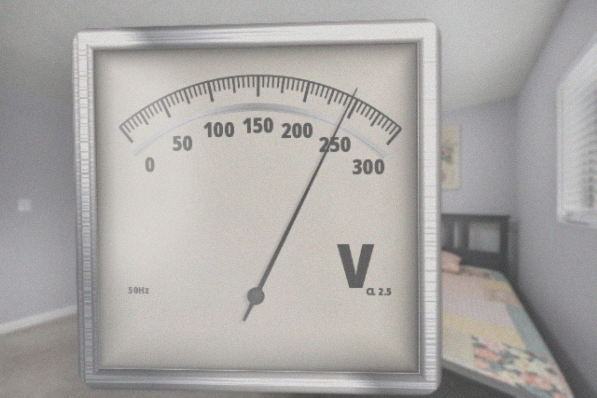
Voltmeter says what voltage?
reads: 245 V
